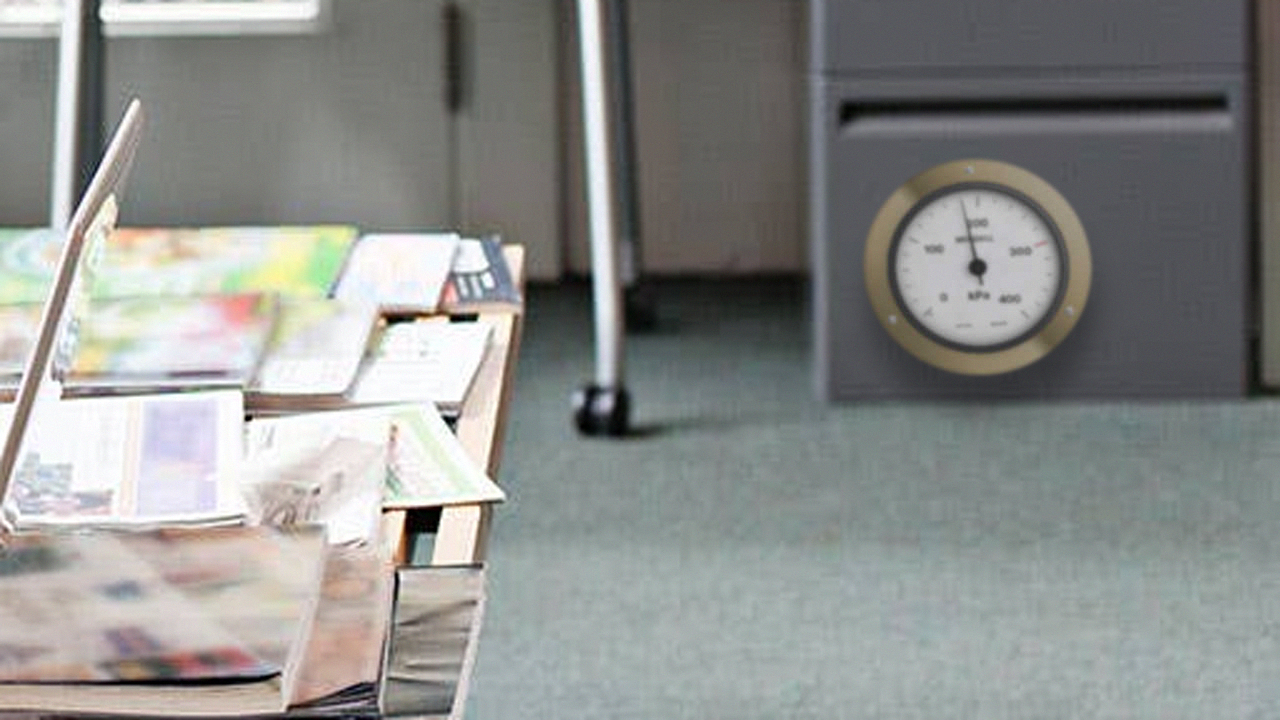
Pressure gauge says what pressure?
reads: 180 kPa
